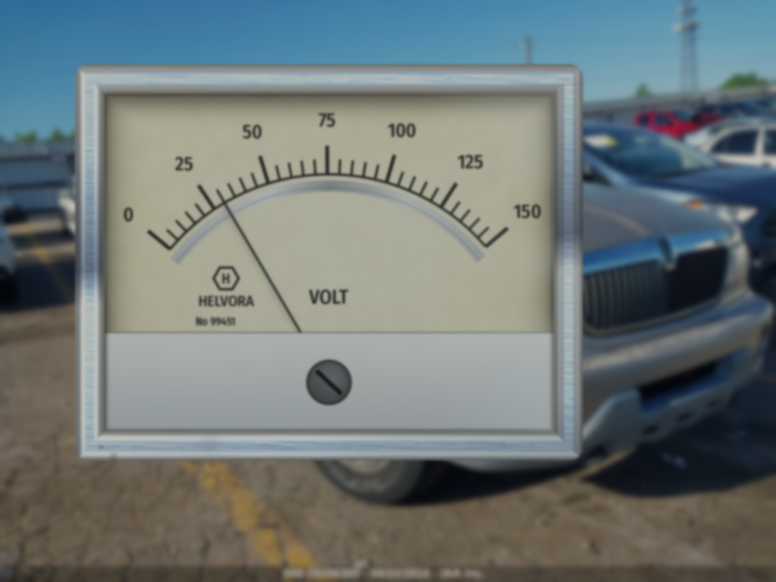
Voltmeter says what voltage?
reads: 30 V
